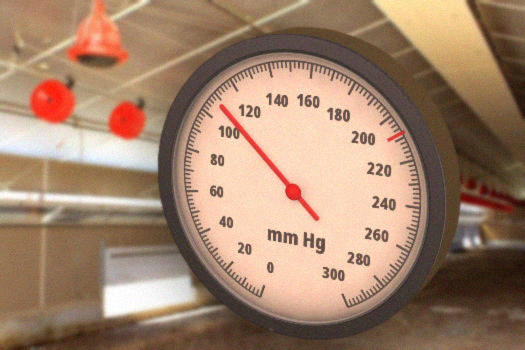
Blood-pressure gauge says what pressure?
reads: 110 mmHg
